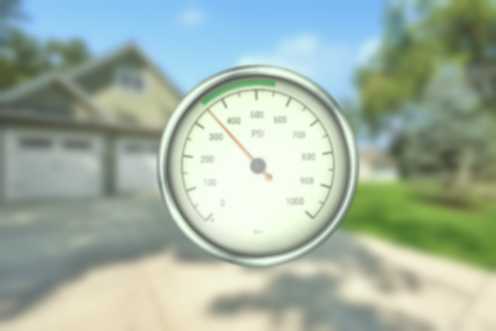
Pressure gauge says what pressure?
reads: 350 psi
